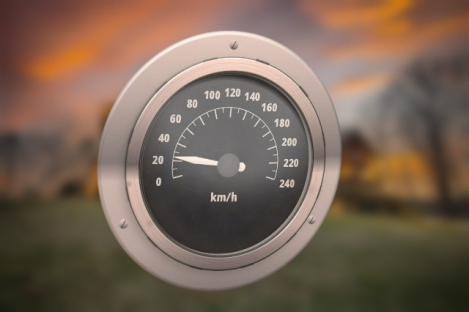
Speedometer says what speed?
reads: 25 km/h
